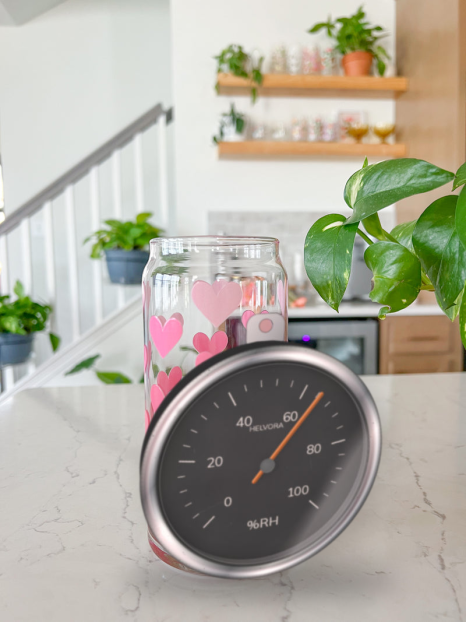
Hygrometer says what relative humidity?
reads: 64 %
